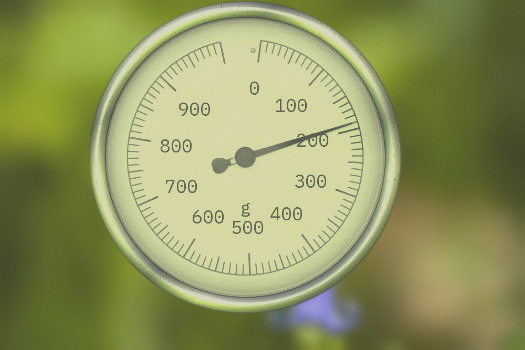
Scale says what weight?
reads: 190 g
